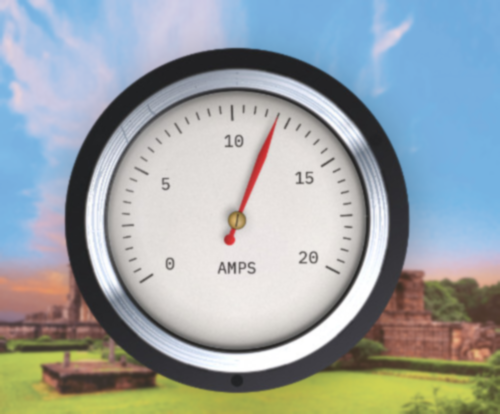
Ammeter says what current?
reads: 12 A
